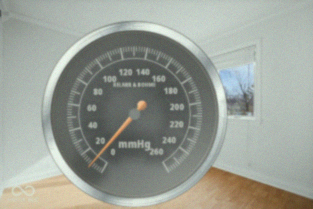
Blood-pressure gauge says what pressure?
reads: 10 mmHg
